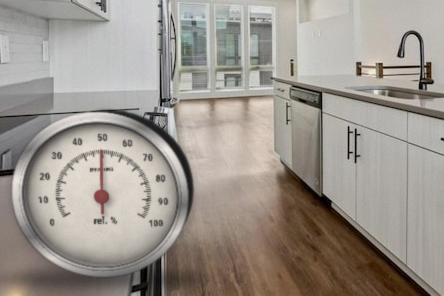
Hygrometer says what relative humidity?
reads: 50 %
